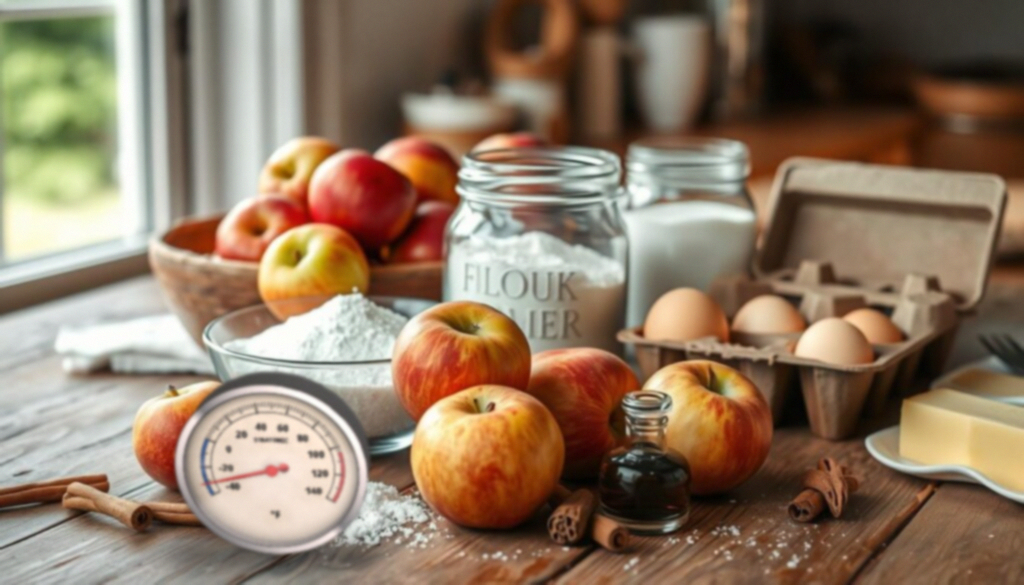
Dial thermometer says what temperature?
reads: -30 °F
